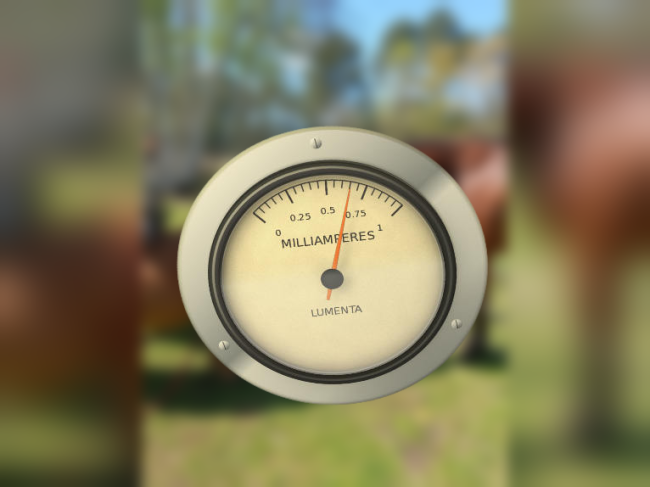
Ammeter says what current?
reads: 0.65 mA
